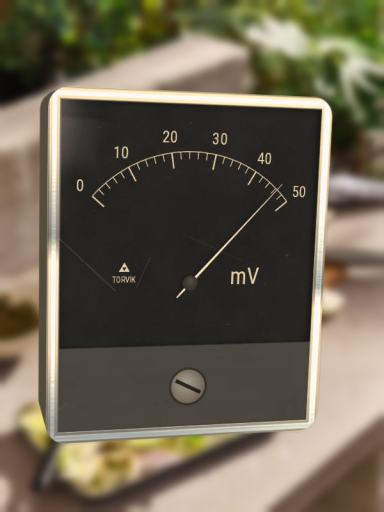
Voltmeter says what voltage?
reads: 46 mV
